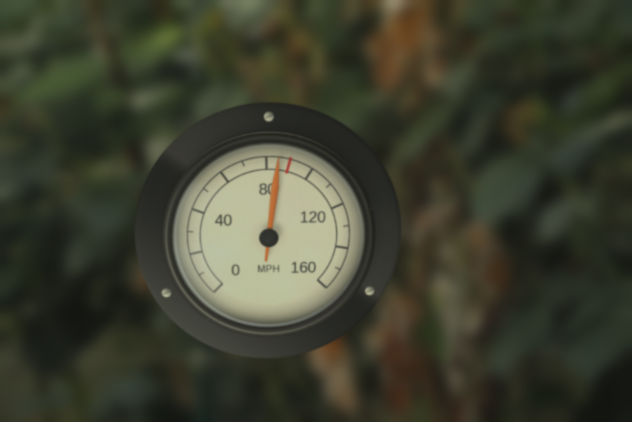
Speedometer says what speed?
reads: 85 mph
